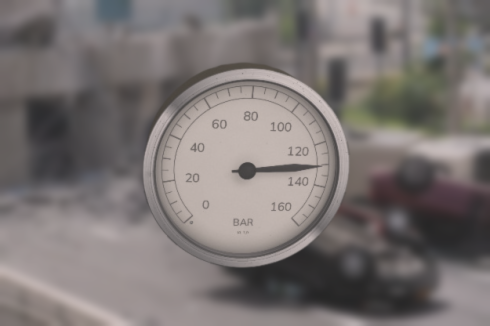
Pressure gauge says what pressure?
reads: 130 bar
